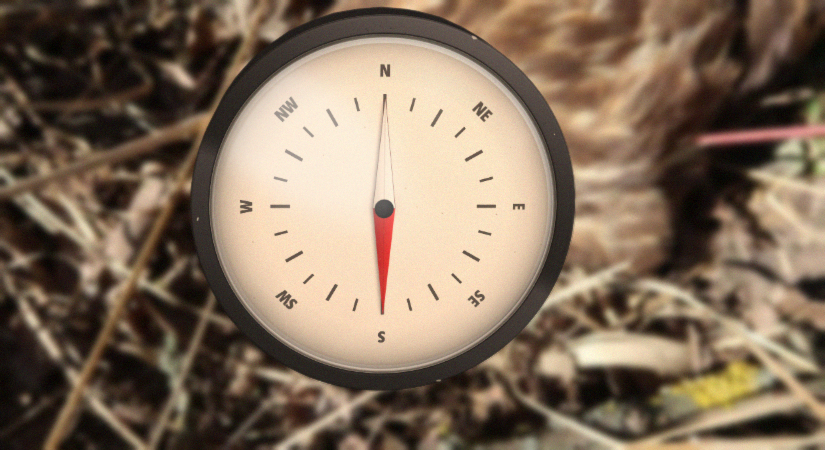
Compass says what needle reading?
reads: 180 °
